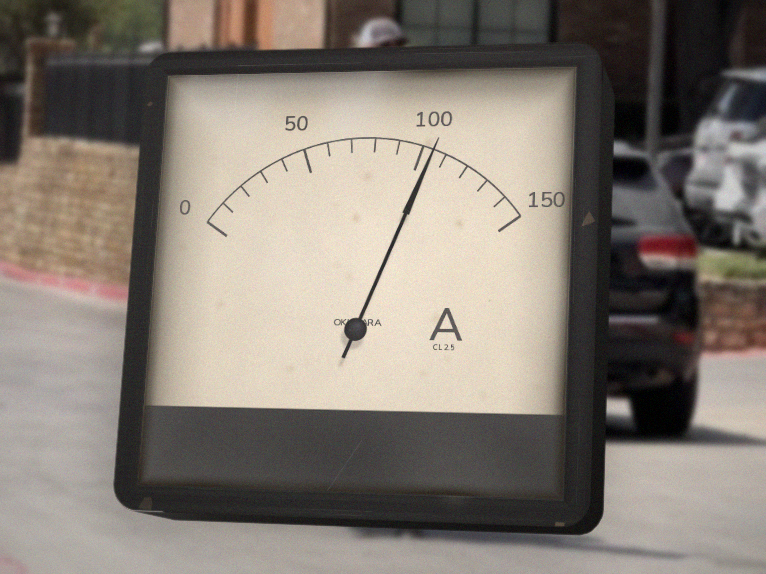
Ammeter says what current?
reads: 105 A
